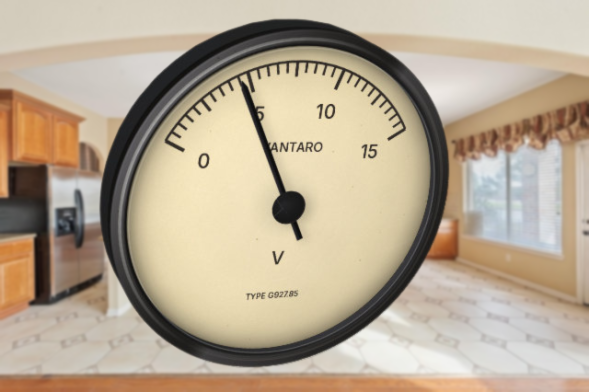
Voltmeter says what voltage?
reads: 4.5 V
